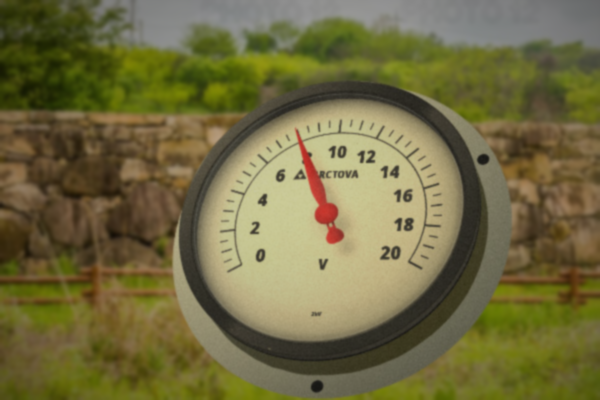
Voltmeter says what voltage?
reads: 8 V
